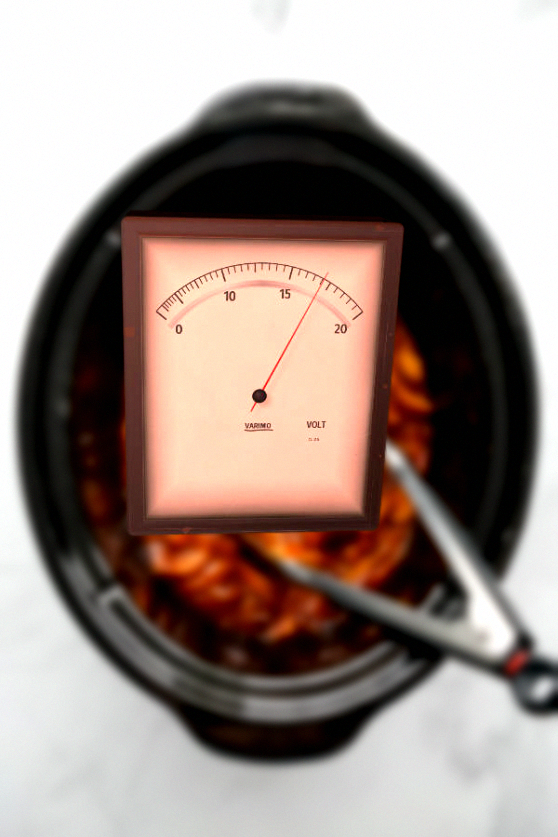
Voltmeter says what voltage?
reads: 17 V
